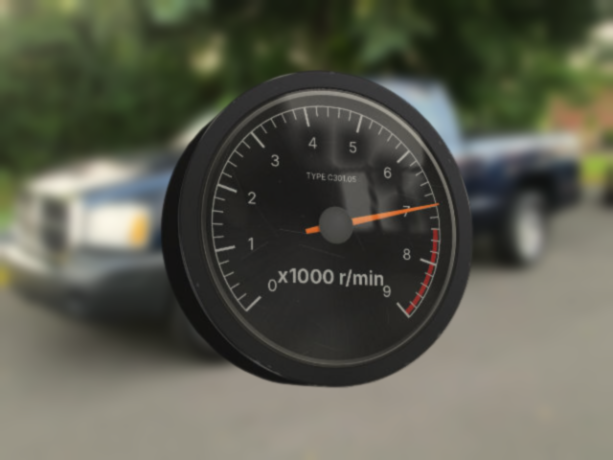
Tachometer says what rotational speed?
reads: 7000 rpm
